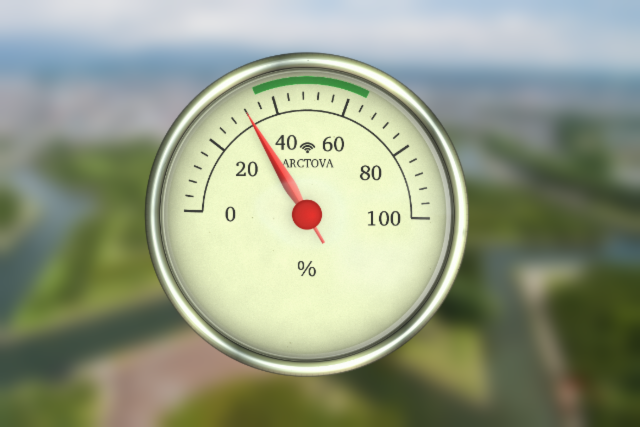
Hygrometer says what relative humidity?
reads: 32 %
